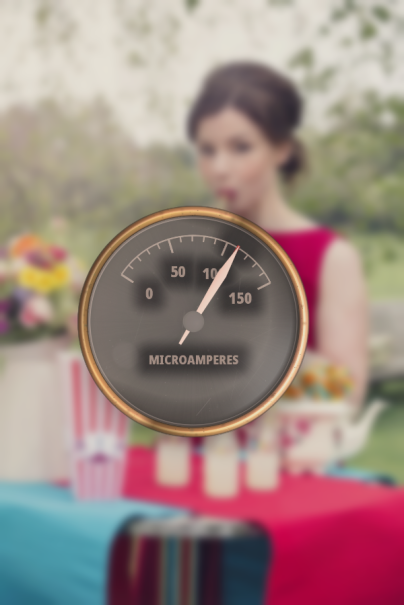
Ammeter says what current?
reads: 110 µA
